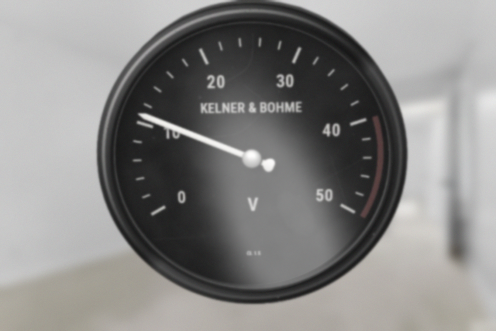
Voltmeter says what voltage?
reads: 11 V
